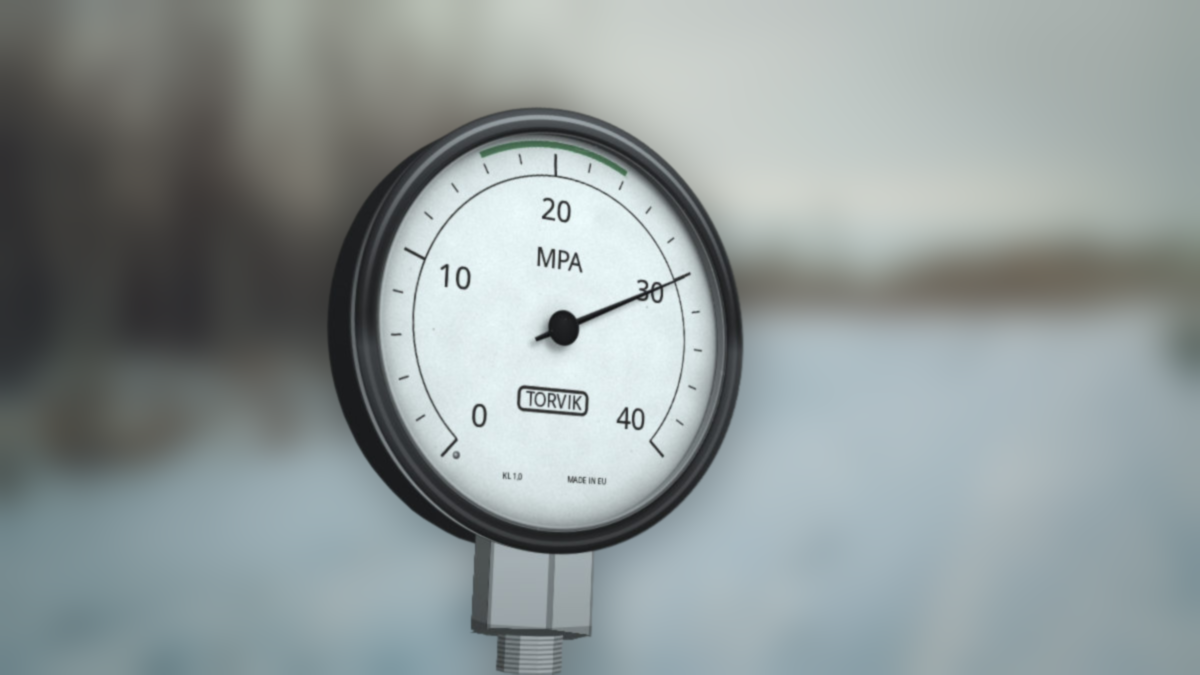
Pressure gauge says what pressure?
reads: 30 MPa
